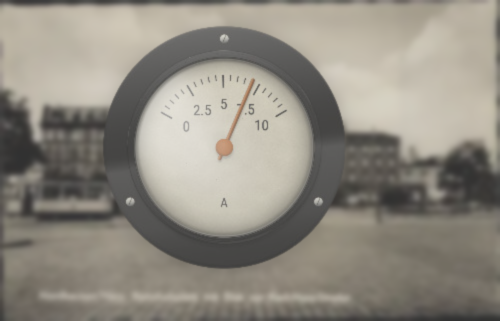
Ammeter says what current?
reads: 7 A
